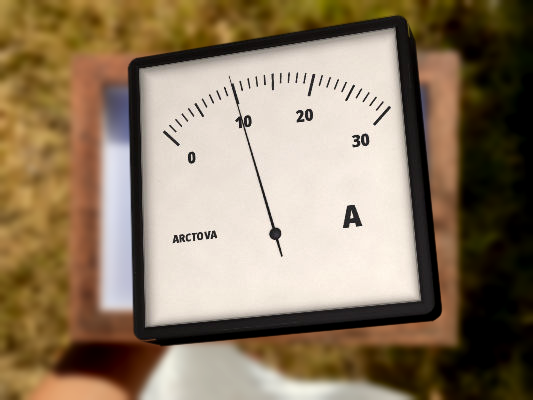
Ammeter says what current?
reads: 10 A
